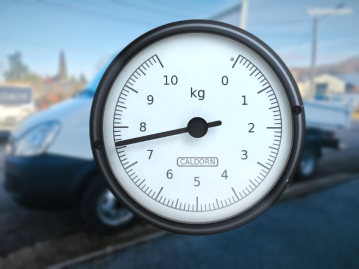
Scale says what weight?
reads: 7.6 kg
